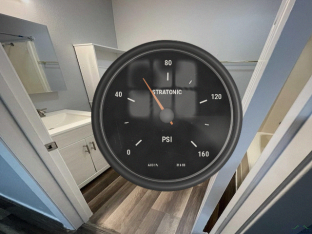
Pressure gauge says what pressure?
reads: 60 psi
